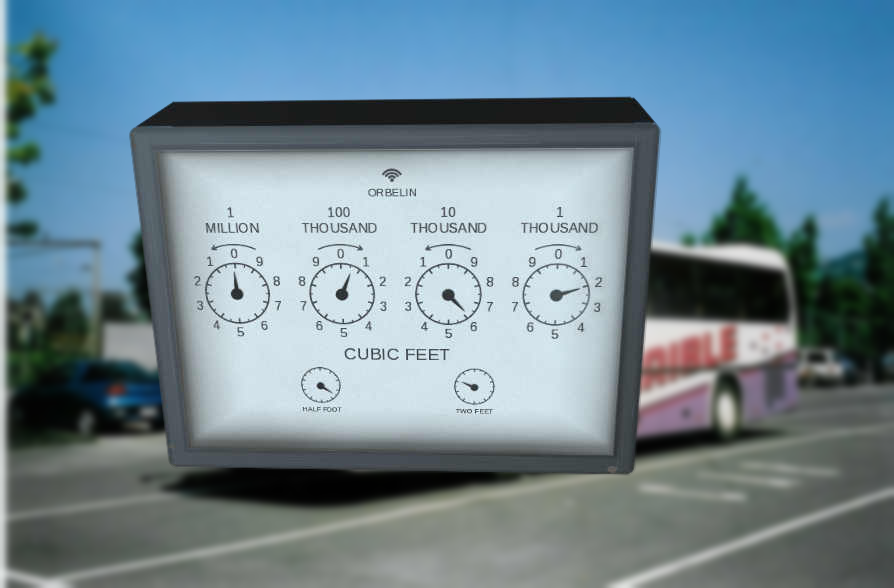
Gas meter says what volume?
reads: 6200 ft³
